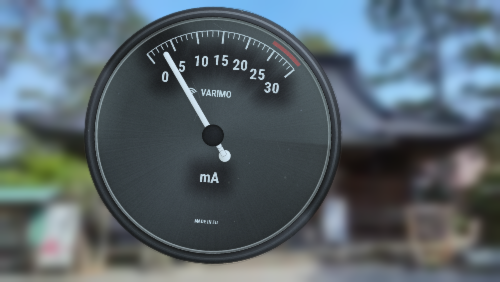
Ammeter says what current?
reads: 3 mA
